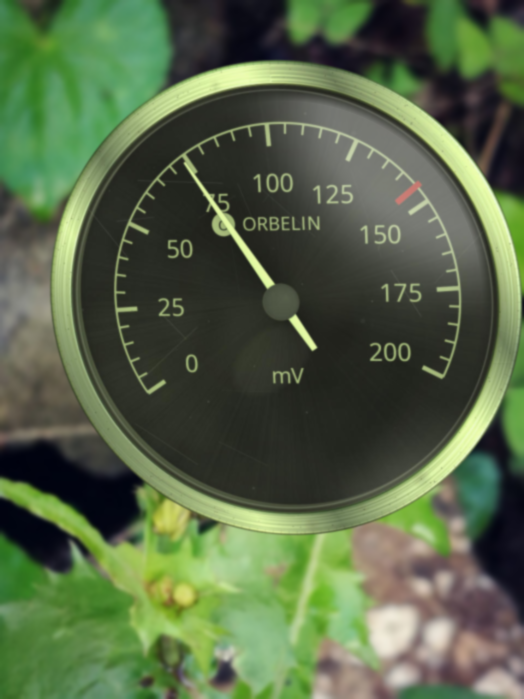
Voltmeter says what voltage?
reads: 75 mV
